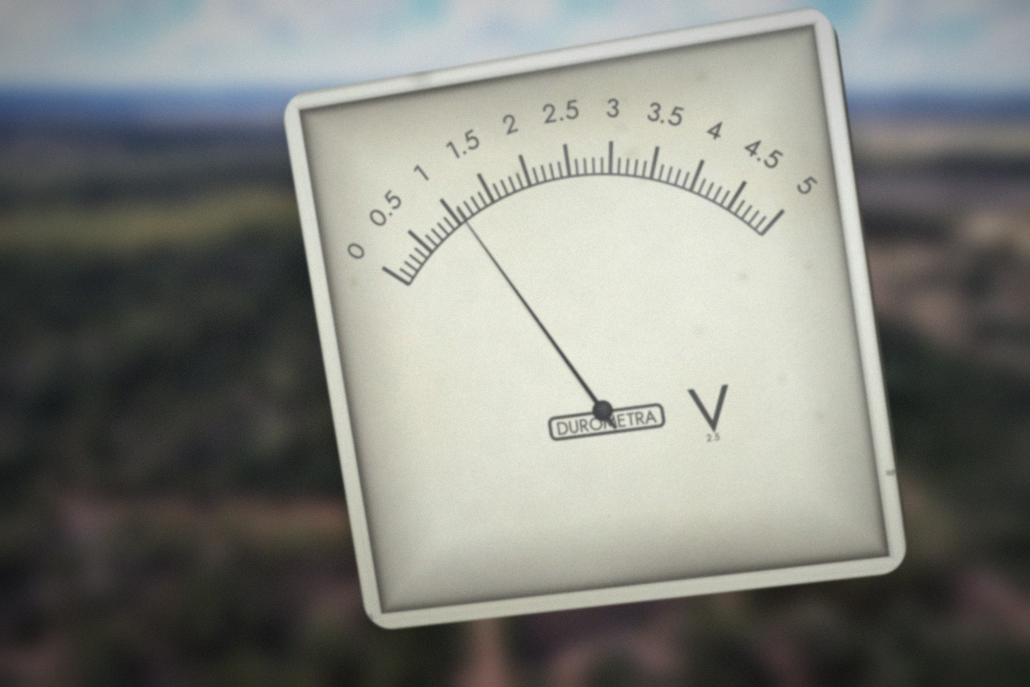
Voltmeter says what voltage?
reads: 1.1 V
